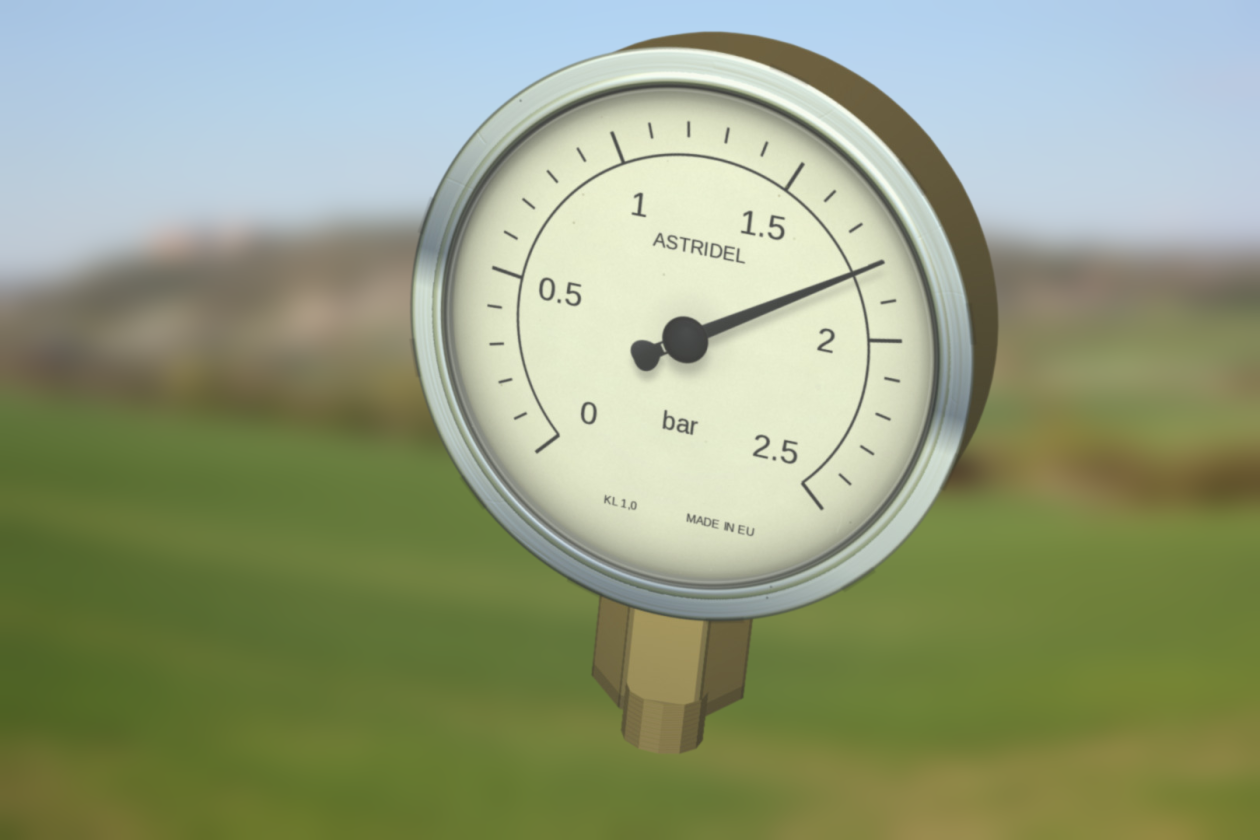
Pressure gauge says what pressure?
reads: 1.8 bar
